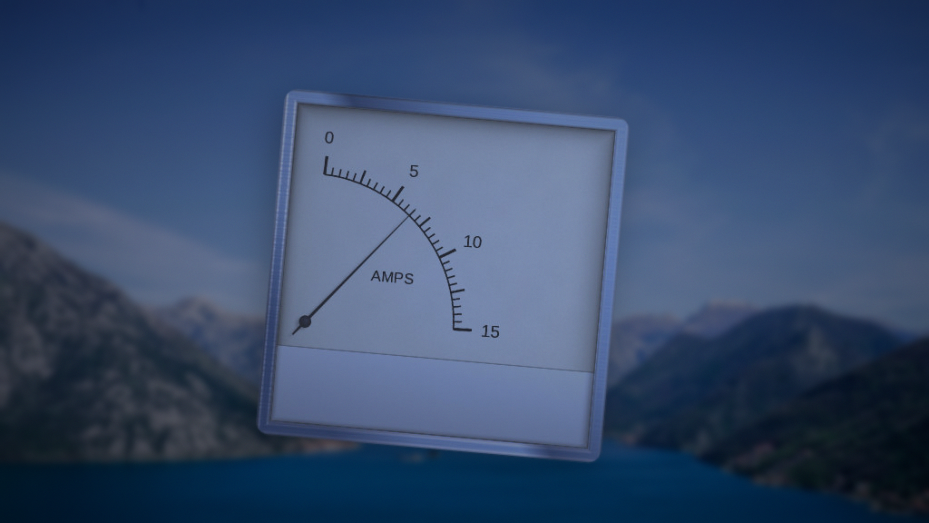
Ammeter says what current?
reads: 6.5 A
